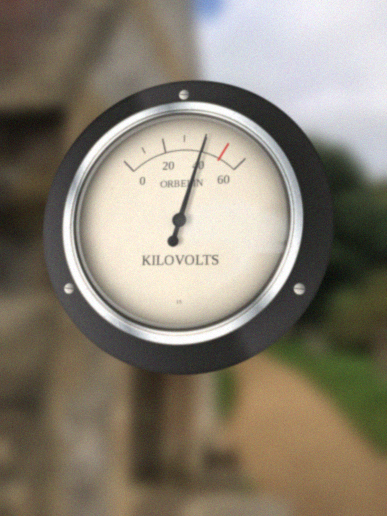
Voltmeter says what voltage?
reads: 40 kV
